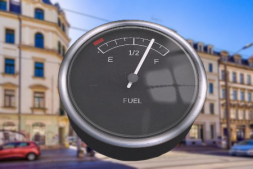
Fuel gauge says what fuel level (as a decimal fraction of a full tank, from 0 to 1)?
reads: 0.75
